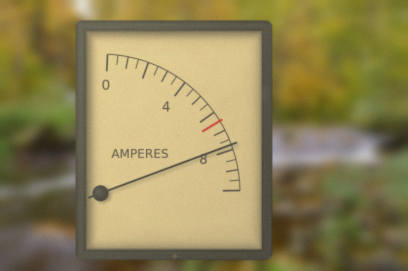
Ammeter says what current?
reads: 7.75 A
